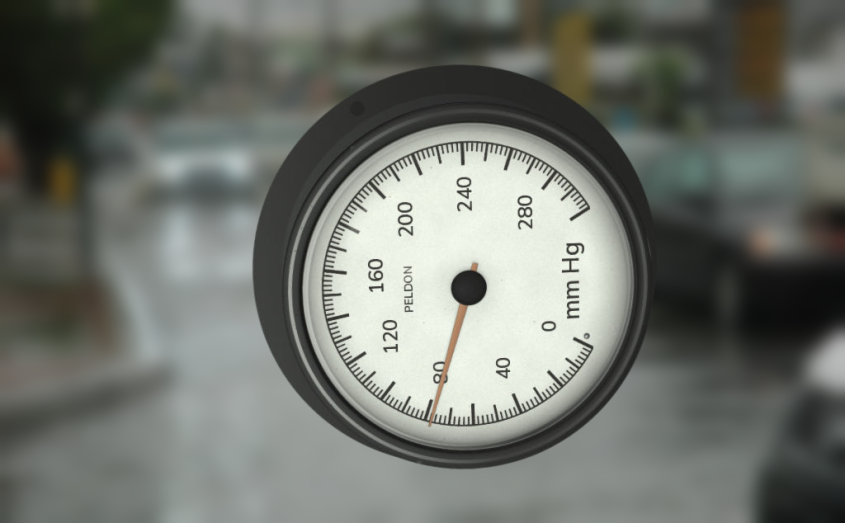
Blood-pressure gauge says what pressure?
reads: 78 mmHg
